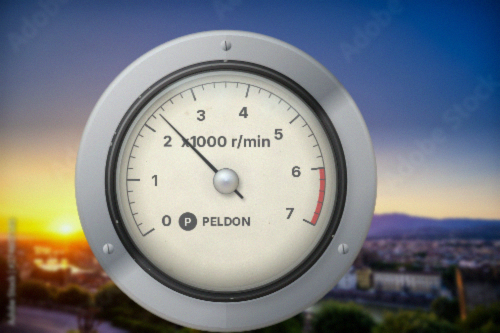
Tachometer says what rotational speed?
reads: 2300 rpm
